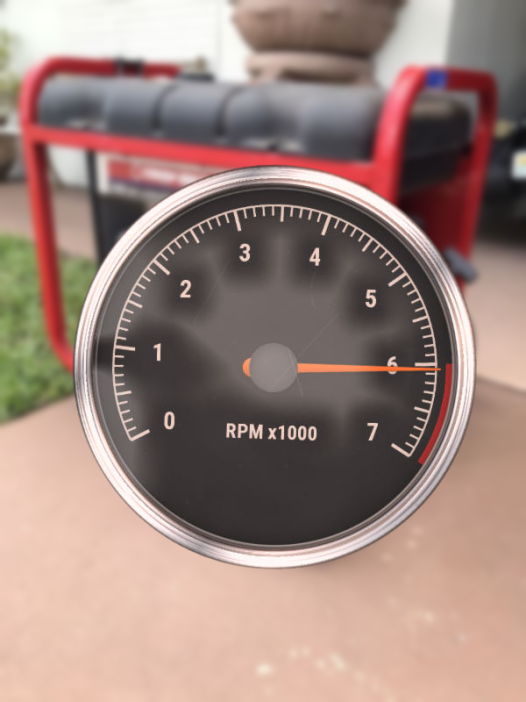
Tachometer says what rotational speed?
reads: 6050 rpm
